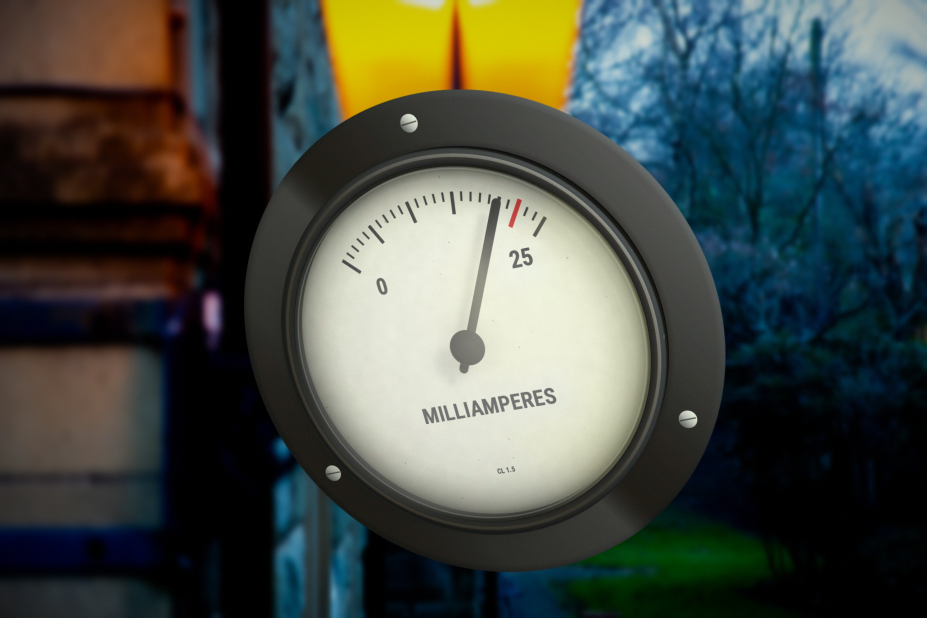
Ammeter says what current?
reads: 20 mA
